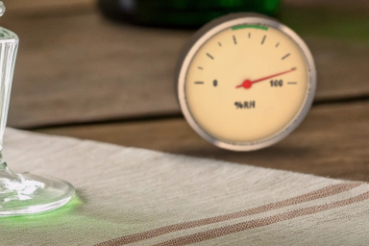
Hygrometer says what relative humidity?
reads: 90 %
